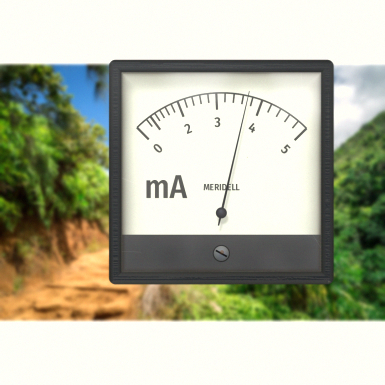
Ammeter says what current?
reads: 3.7 mA
